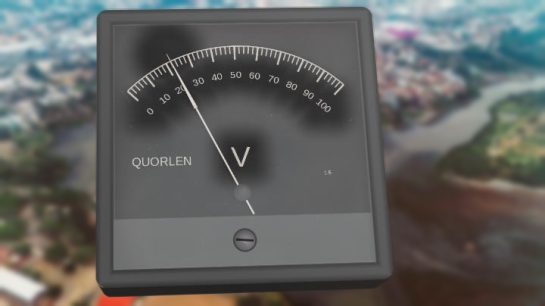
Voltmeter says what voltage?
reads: 22 V
